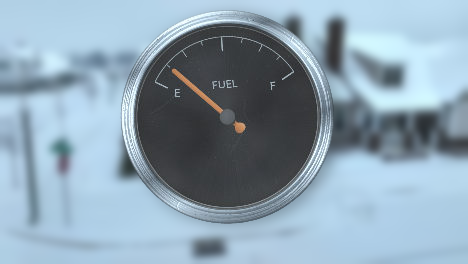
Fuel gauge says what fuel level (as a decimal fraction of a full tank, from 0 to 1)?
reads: 0.125
